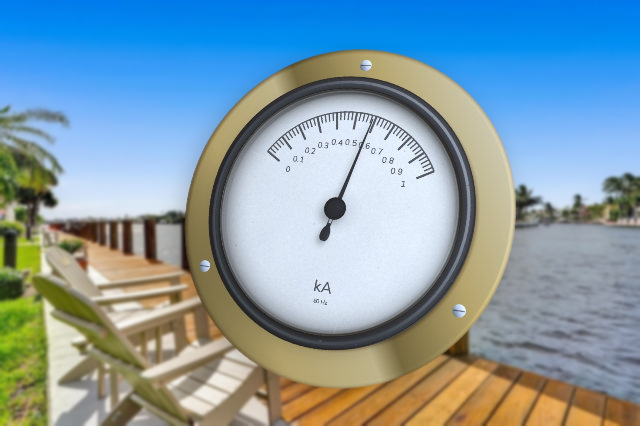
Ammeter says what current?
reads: 0.6 kA
